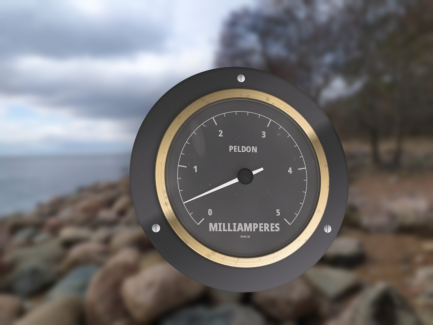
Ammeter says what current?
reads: 0.4 mA
